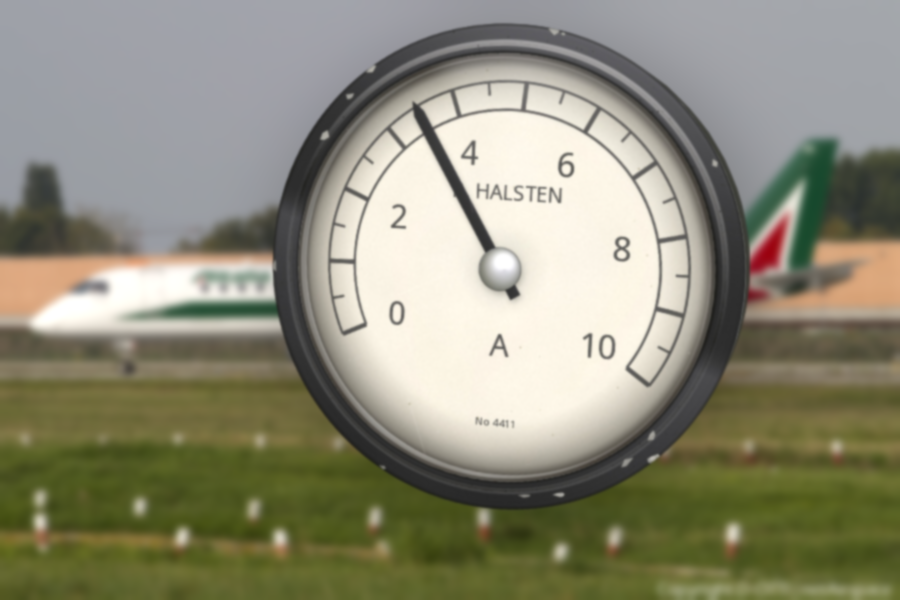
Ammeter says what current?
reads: 3.5 A
